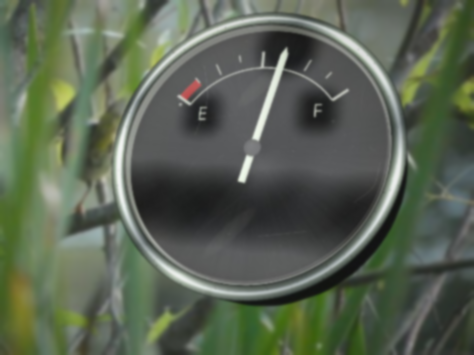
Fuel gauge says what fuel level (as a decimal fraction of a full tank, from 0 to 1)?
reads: 0.625
